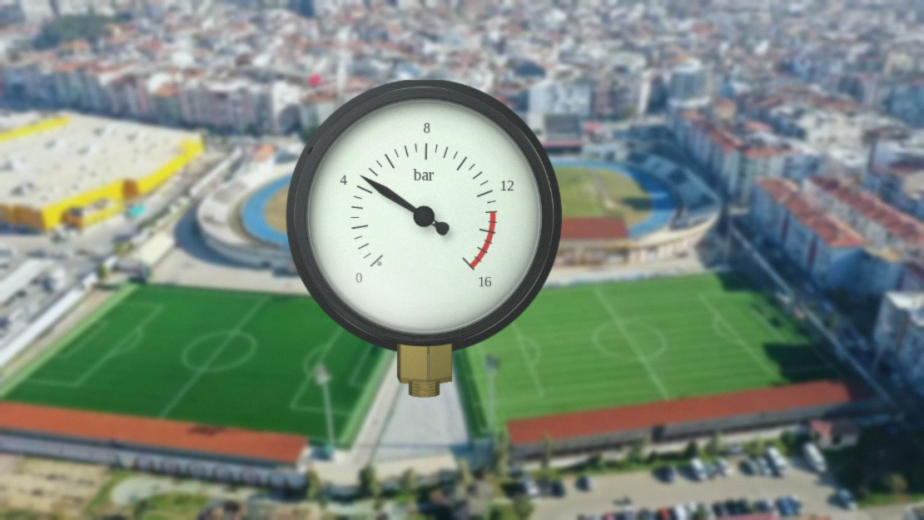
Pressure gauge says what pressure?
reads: 4.5 bar
